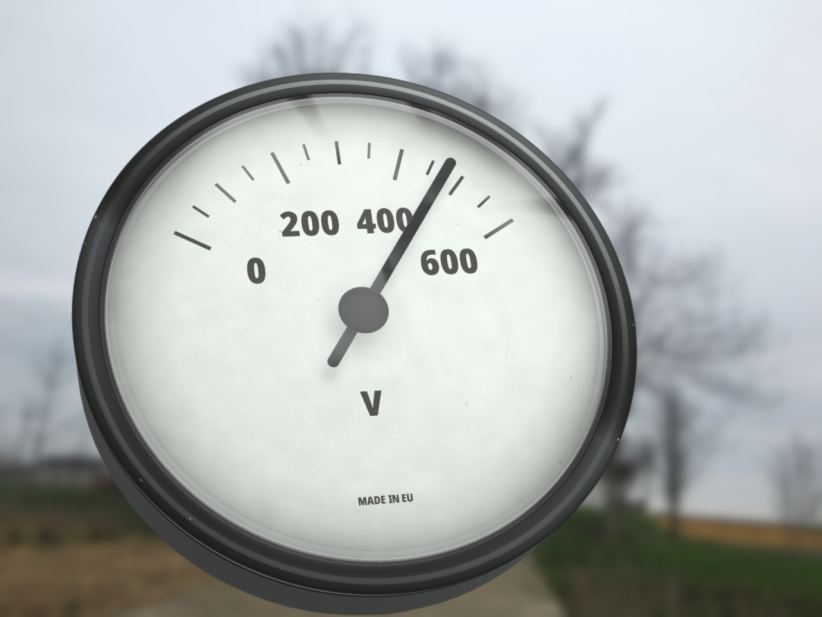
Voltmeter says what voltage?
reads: 475 V
